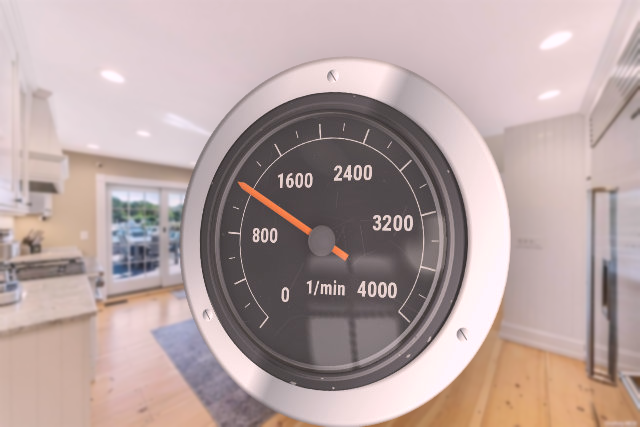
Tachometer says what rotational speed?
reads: 1200 rpm
